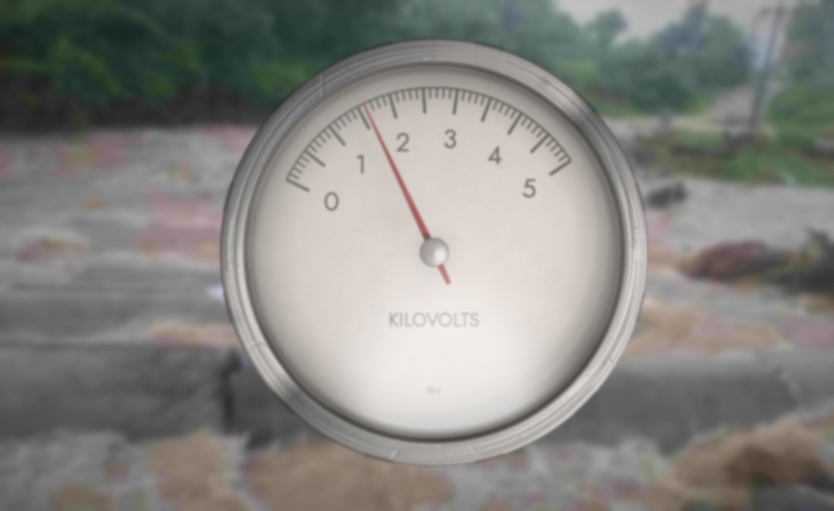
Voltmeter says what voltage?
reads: 1.6 kV
